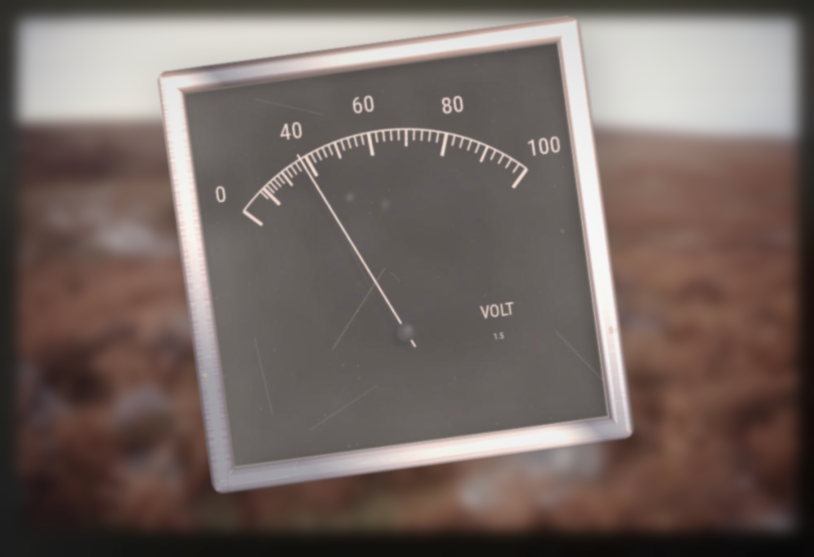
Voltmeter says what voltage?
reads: 38 V
